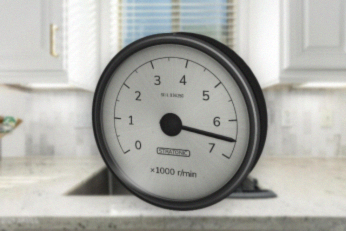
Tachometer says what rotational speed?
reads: 6500 rpm
